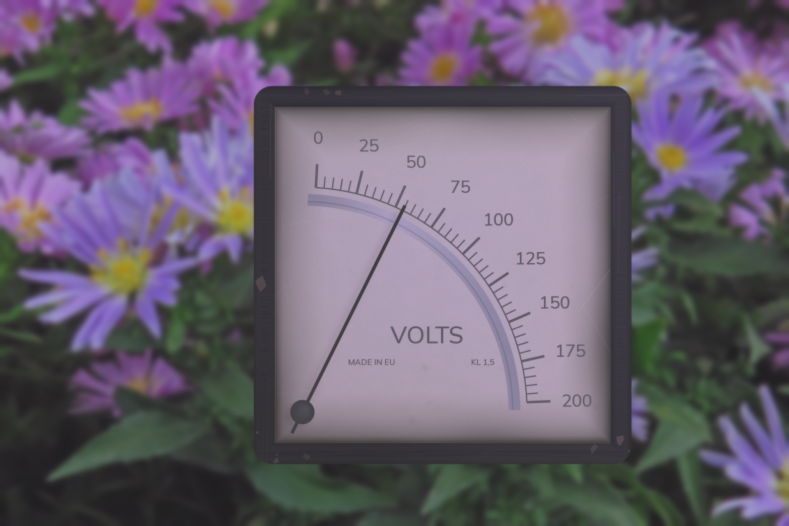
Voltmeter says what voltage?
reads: 55 V
